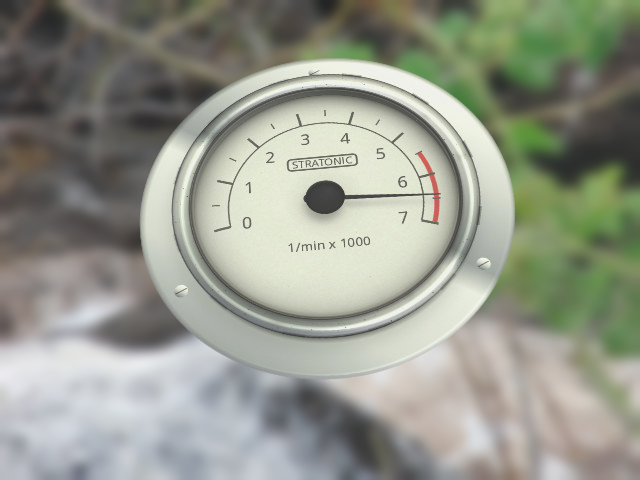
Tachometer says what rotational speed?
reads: 6500 rpm
